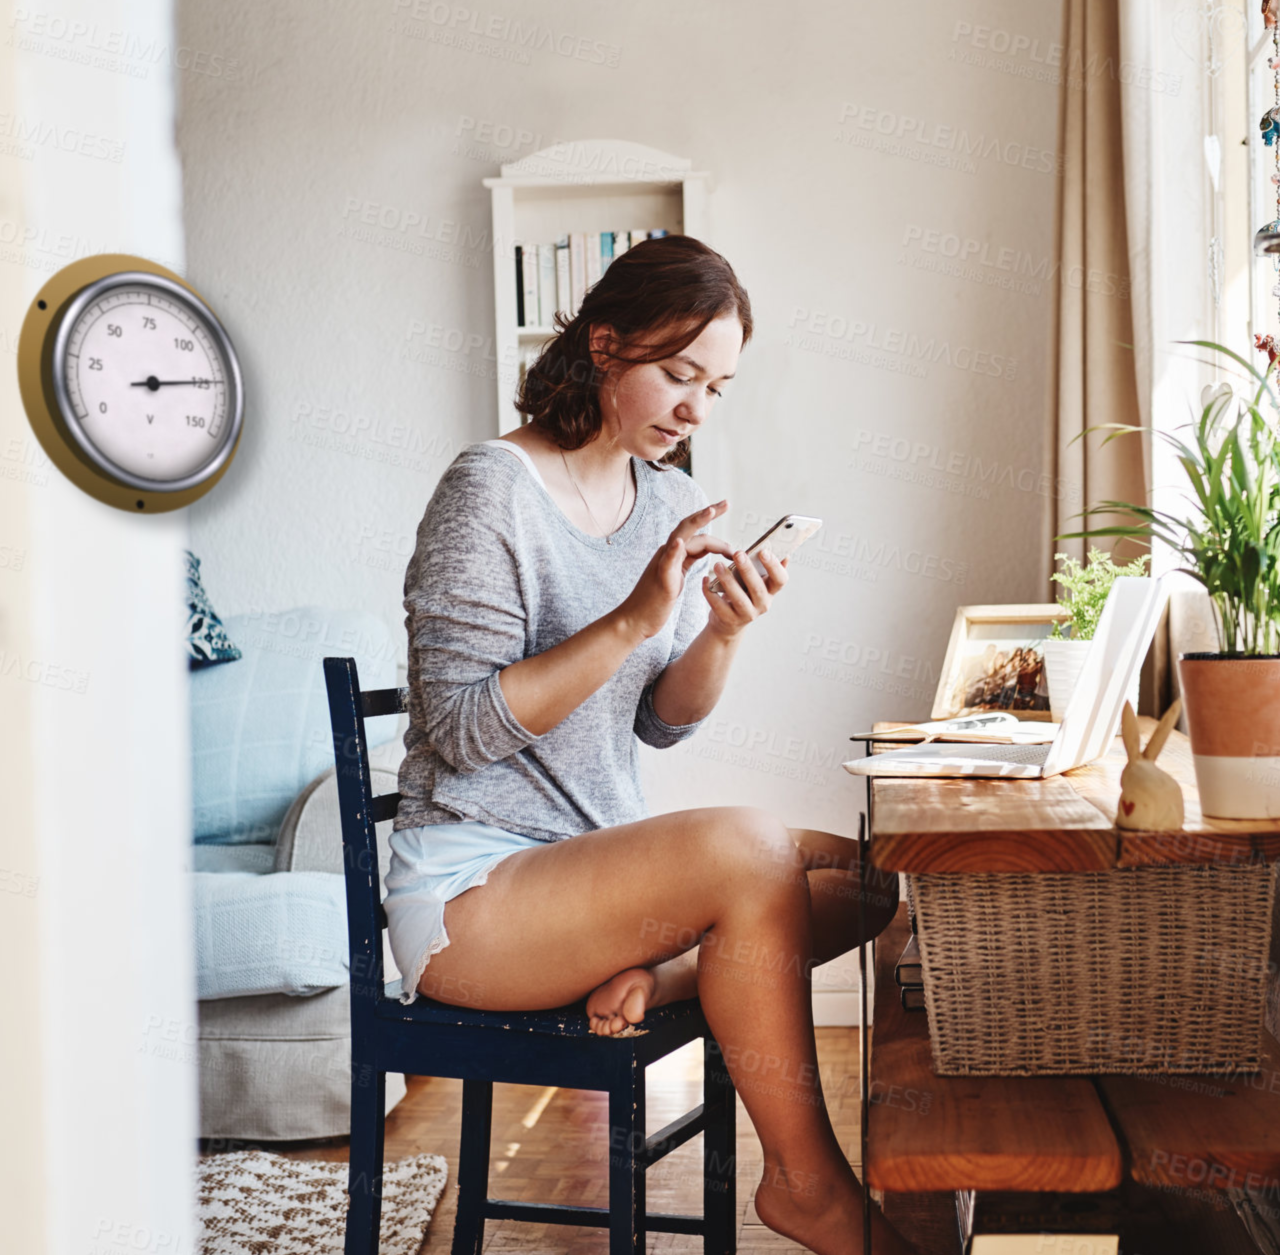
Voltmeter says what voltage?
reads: 125 V
